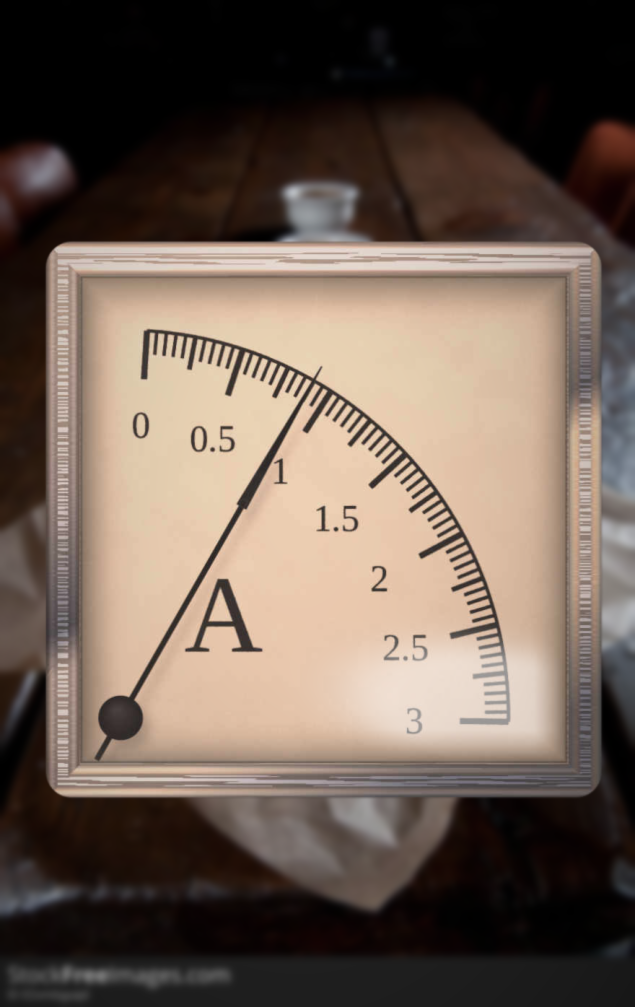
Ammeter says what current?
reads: 0.9 A
